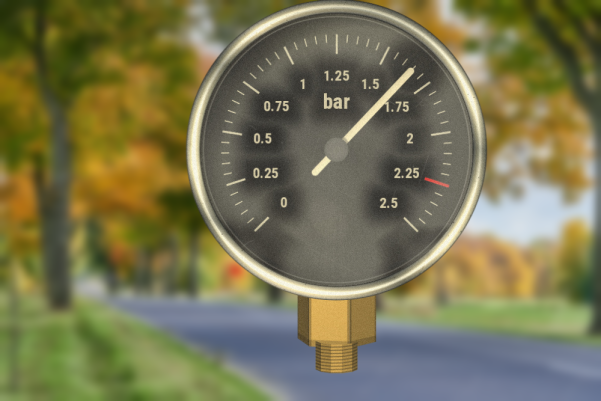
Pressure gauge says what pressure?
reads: 1.65 bar
